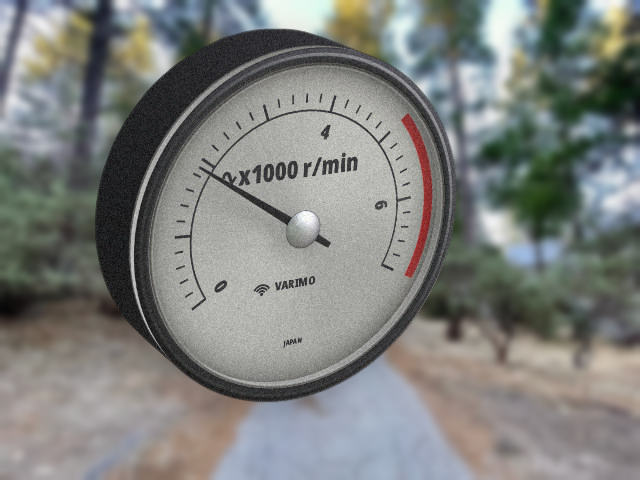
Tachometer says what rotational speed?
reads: 1900 rpm
